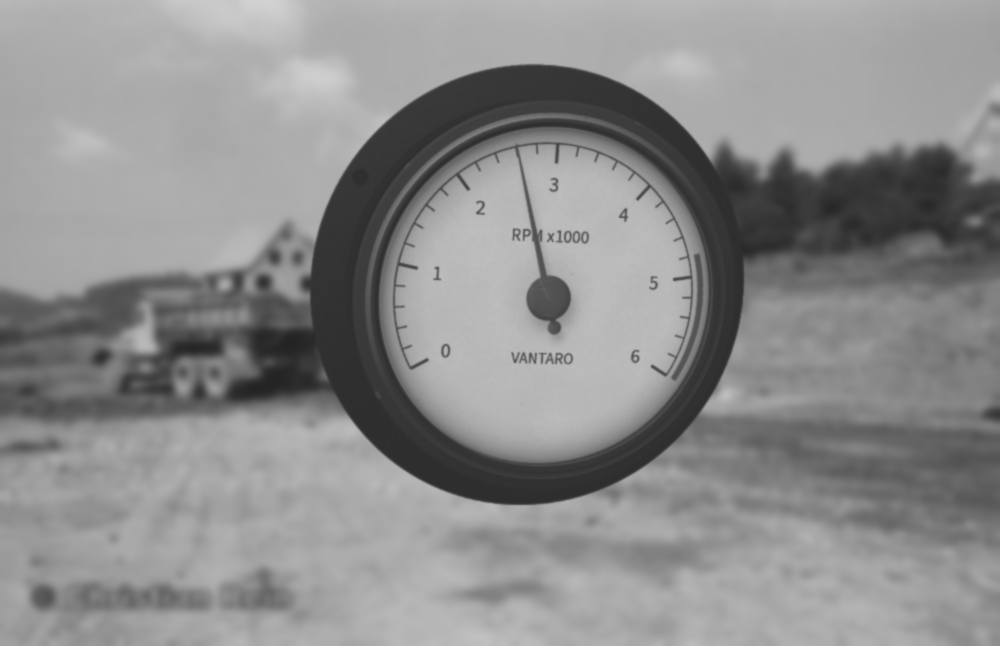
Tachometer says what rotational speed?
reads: 2600 rpm
